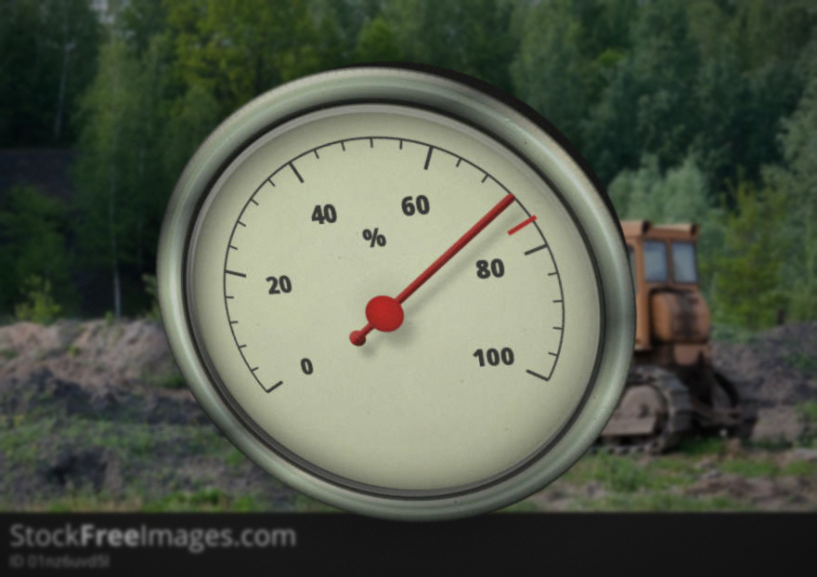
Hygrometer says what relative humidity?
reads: 72 %
